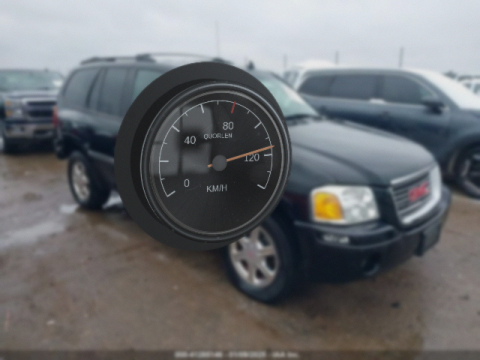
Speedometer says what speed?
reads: 115 km/h
